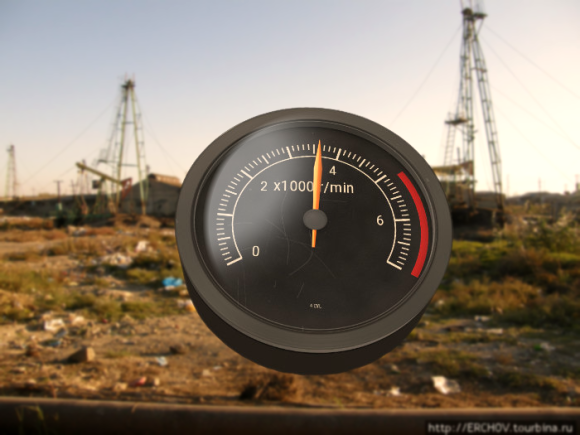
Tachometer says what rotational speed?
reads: 3600 rpm
